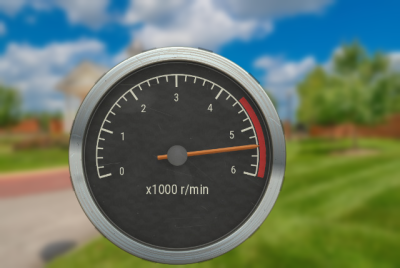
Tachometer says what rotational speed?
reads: 5400 rpm
